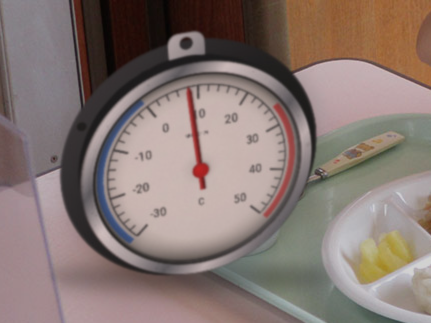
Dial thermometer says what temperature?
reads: 8 °C
